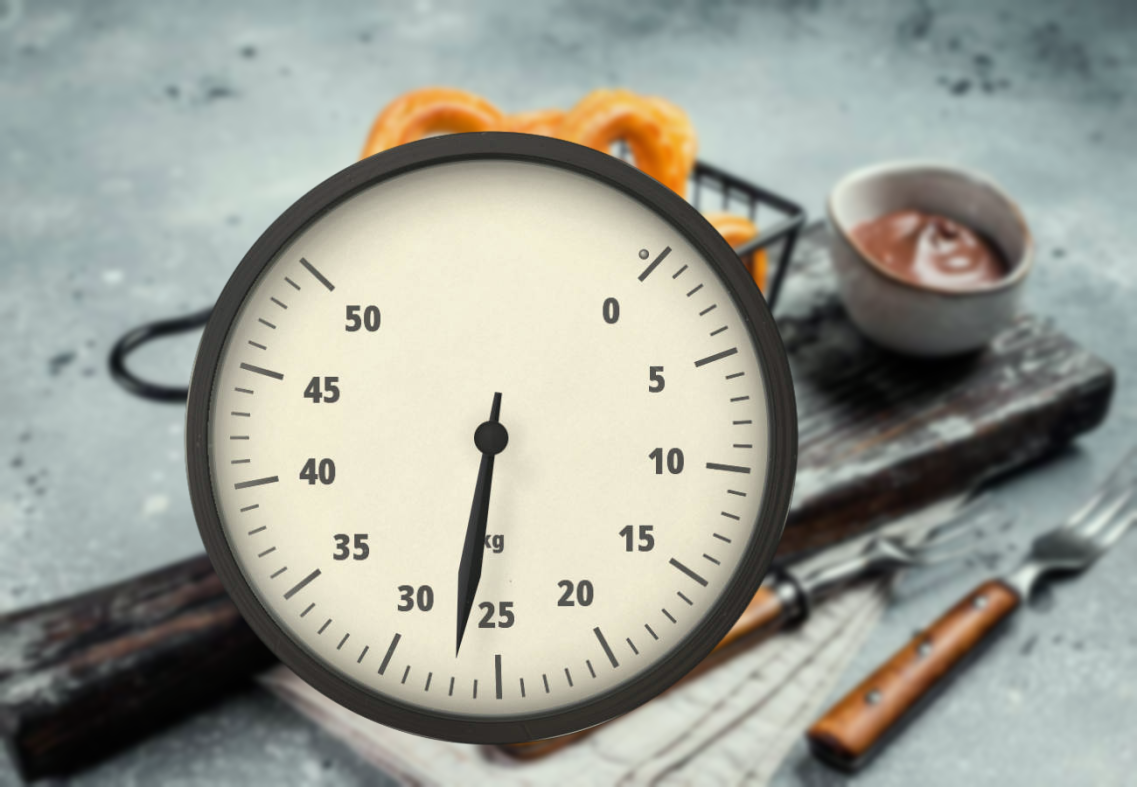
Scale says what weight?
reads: 27 kg
